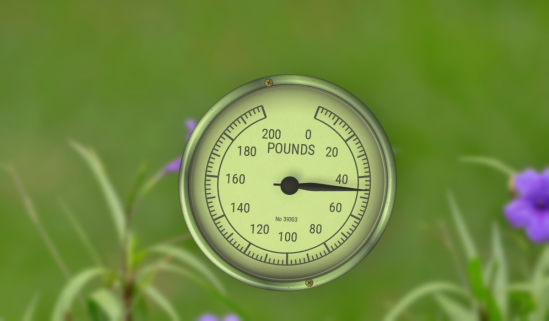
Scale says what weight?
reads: 46 lb
